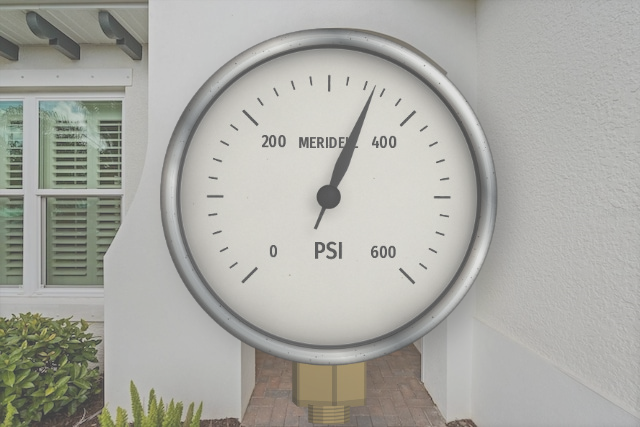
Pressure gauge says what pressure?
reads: 350 psi
